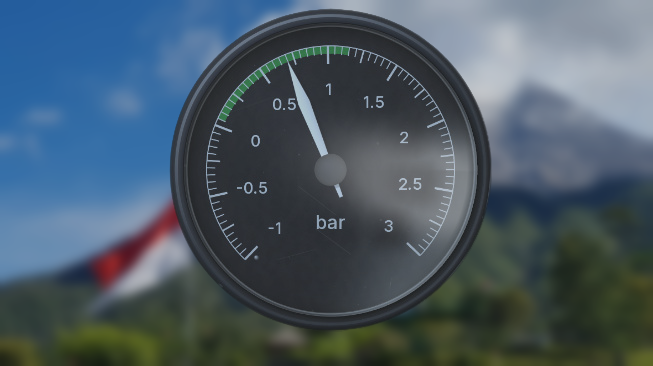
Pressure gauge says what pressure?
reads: 0.7 bar
